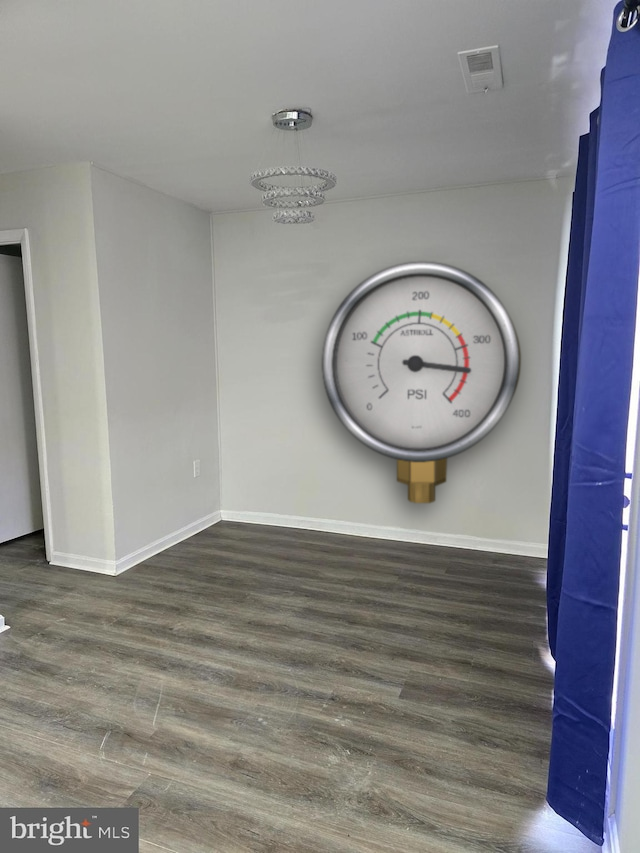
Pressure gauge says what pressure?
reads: 340 psi
